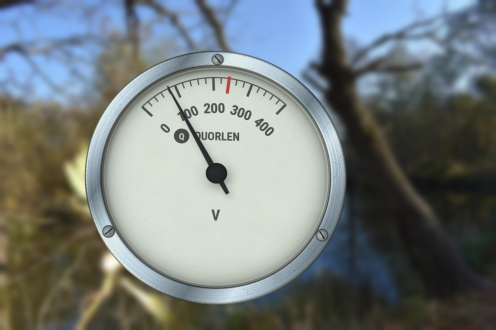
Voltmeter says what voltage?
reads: 80 V
